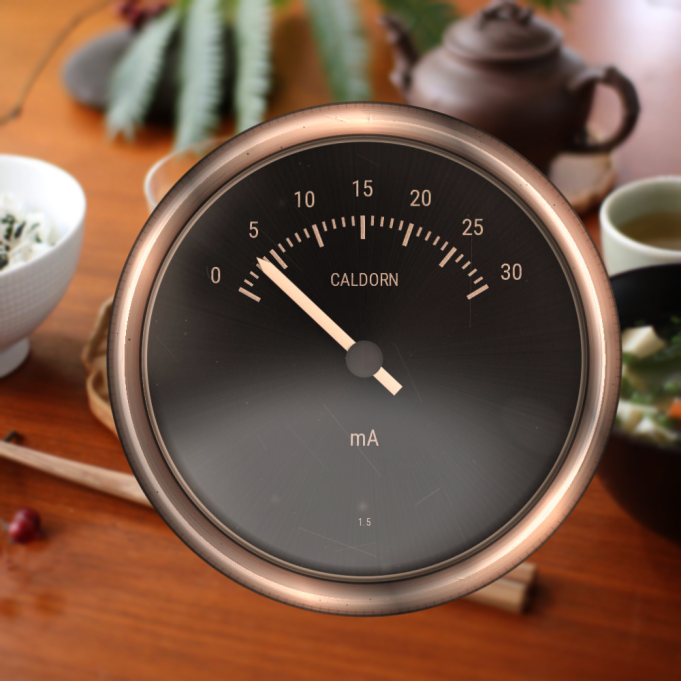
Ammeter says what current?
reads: 3.5 mA
